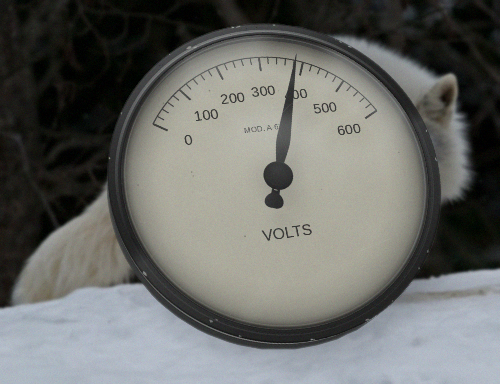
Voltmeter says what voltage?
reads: 380 V
